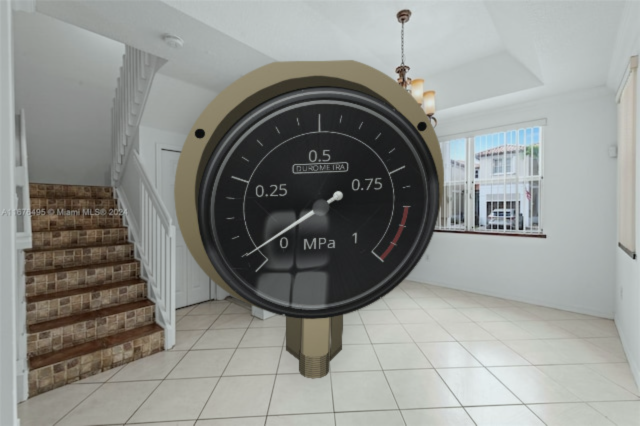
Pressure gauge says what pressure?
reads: 0.05 MPa
